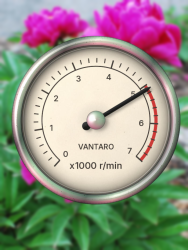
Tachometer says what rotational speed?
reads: 5100 rpm
